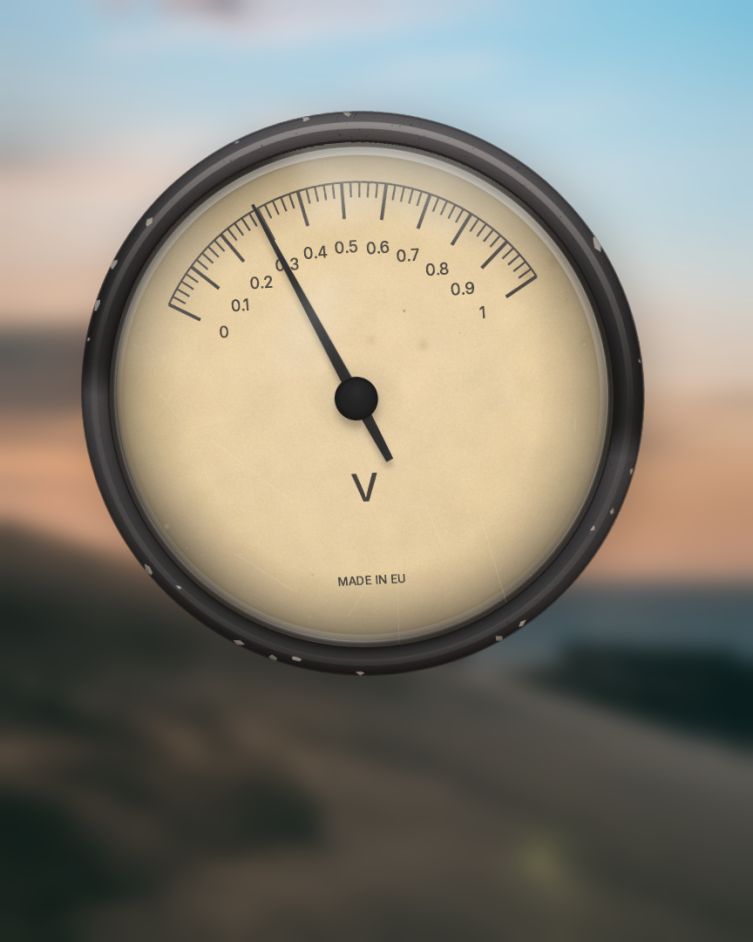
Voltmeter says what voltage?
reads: 0.3 V
